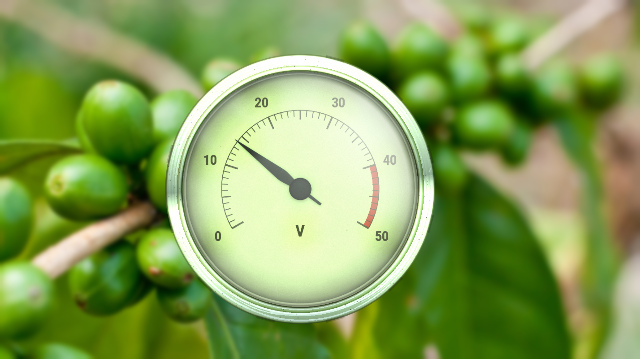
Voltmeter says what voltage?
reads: 14 V
